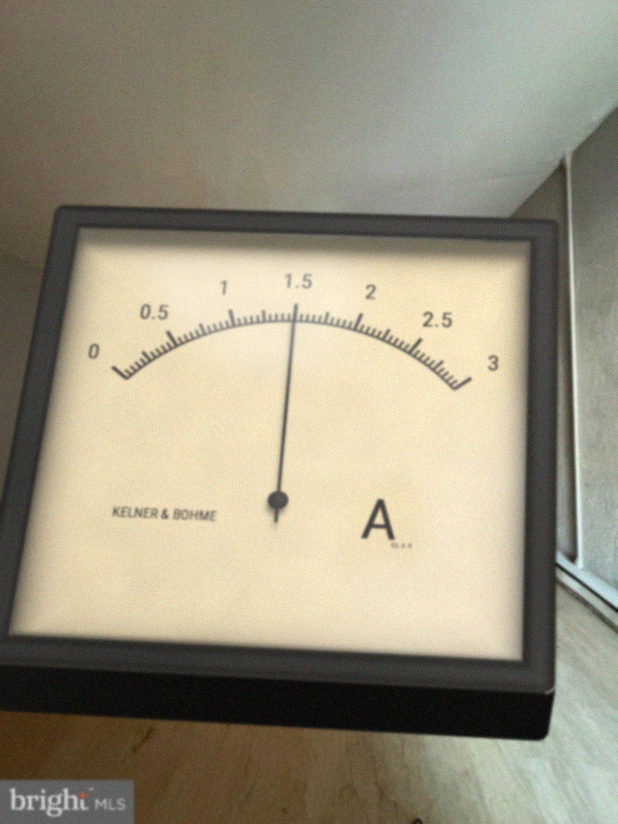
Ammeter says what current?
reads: 1.5 A
